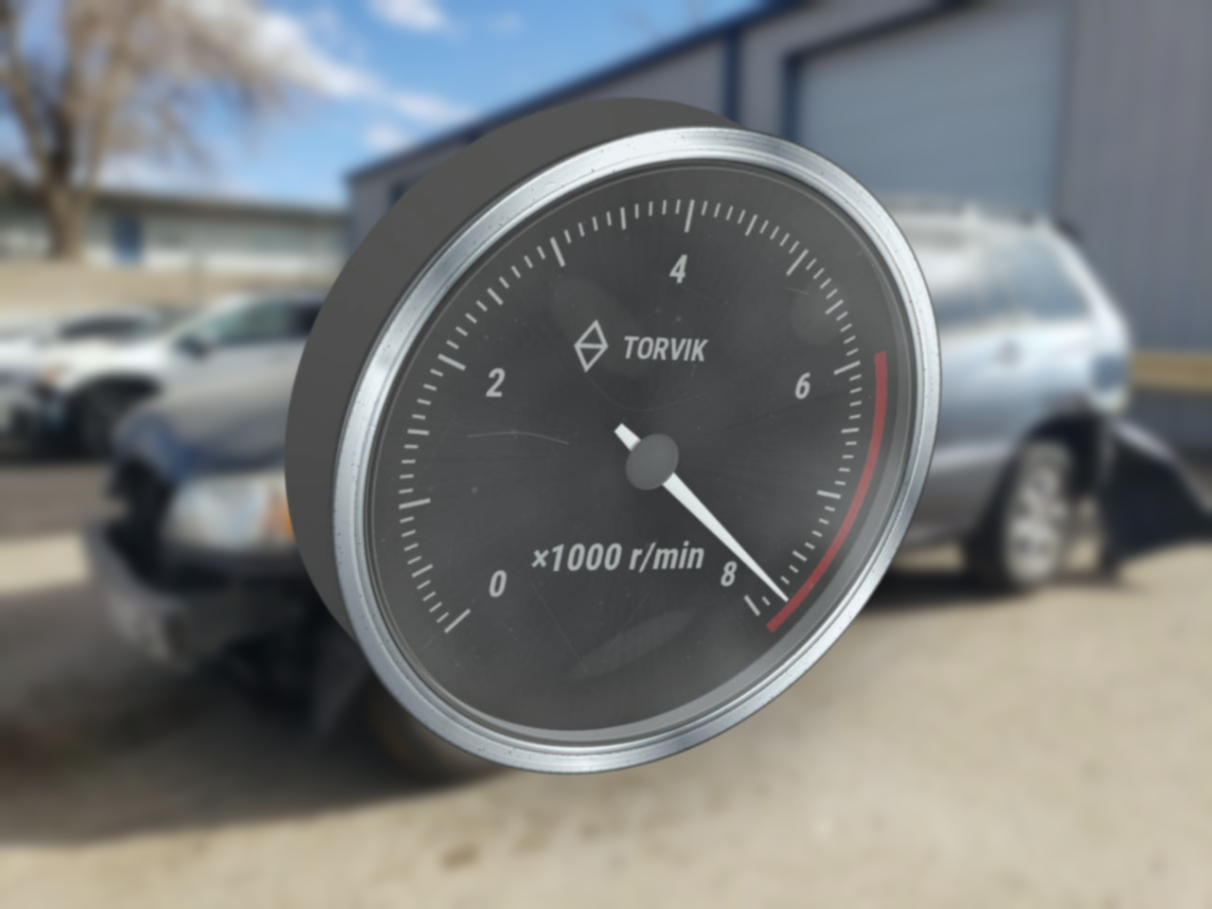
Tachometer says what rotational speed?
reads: 7800 rpm
